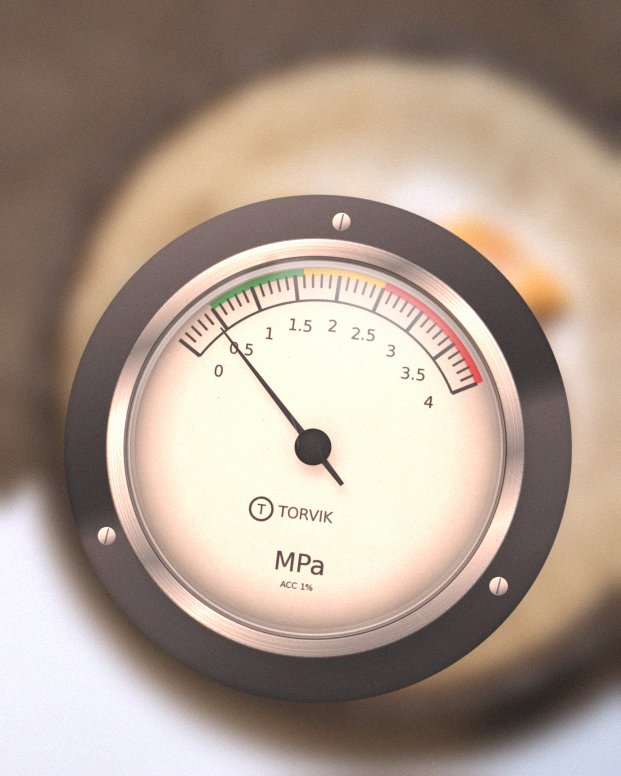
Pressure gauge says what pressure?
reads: 0.45 MPa
